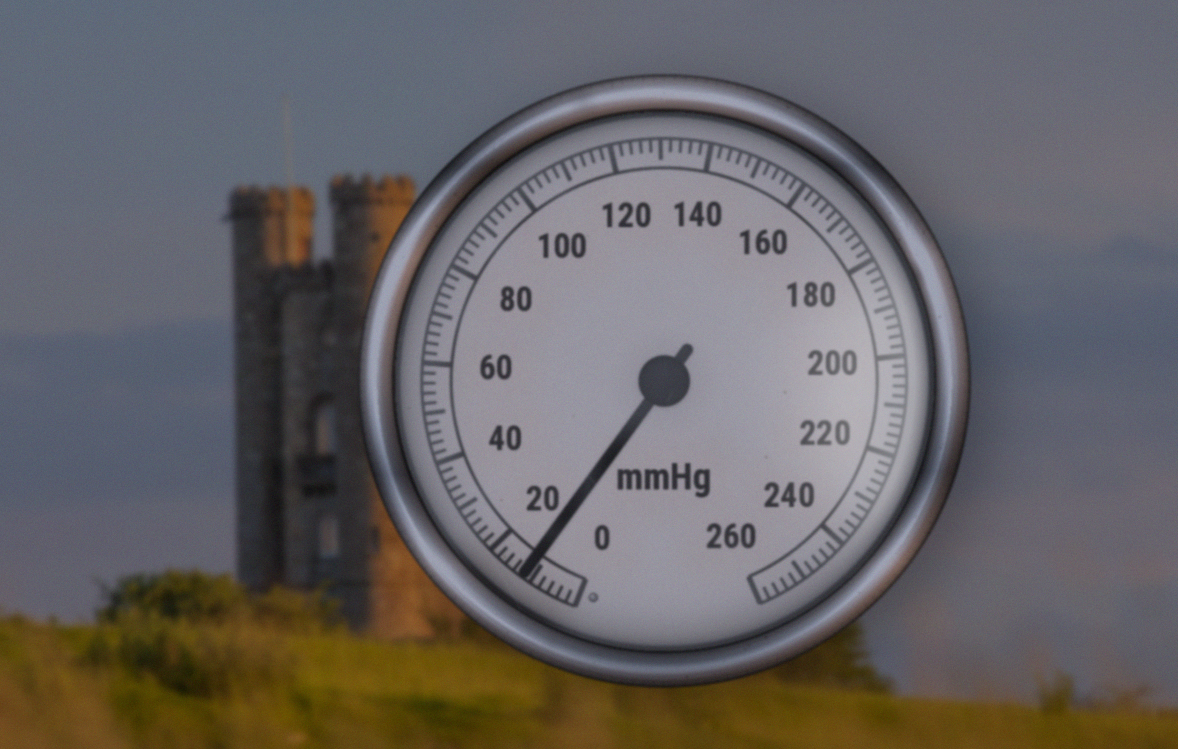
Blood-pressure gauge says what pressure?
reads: 12 mmHg
